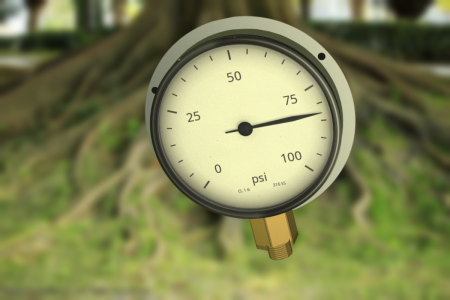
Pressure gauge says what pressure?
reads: 82.5 psi
